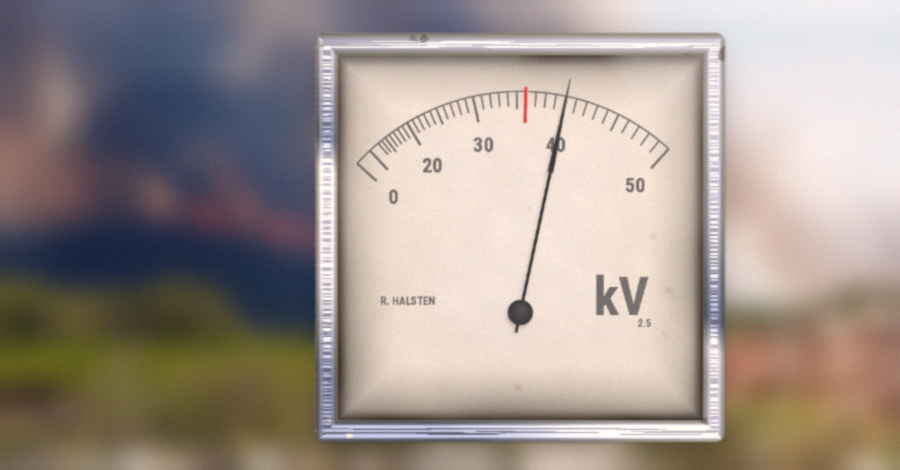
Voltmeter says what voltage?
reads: 40 kV
